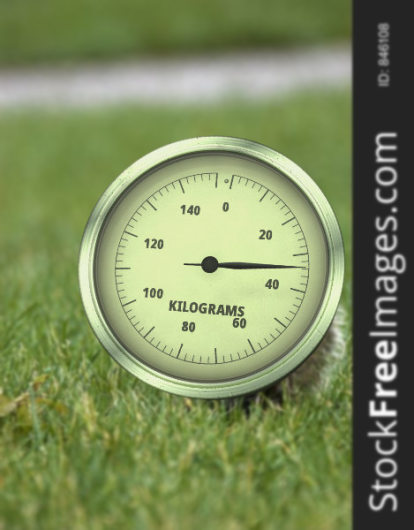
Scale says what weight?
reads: 34 kg
